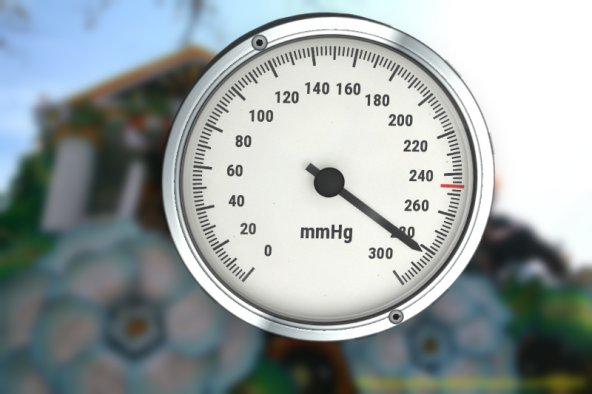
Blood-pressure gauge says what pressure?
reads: 282 mmHg
